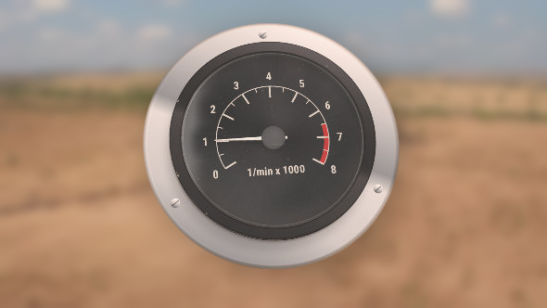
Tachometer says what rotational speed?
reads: 1000 rpm
